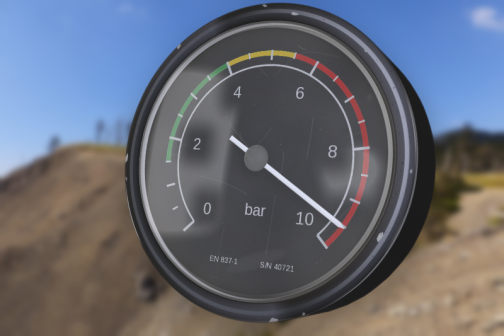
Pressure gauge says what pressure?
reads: 9.5 bar
